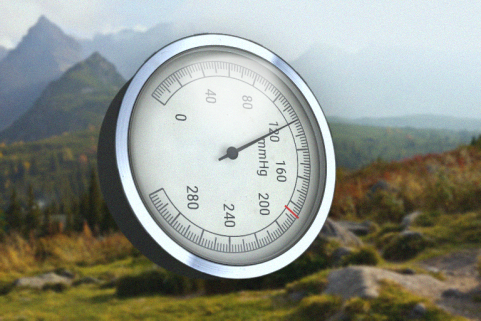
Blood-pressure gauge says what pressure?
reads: 120 mmHg
